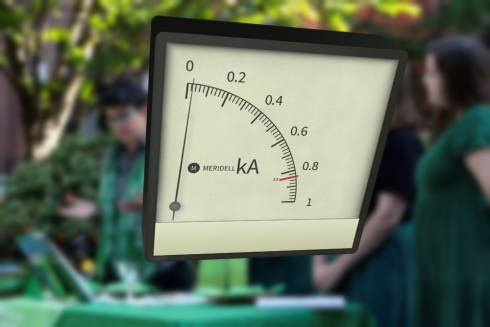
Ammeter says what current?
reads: 0.02 kA
